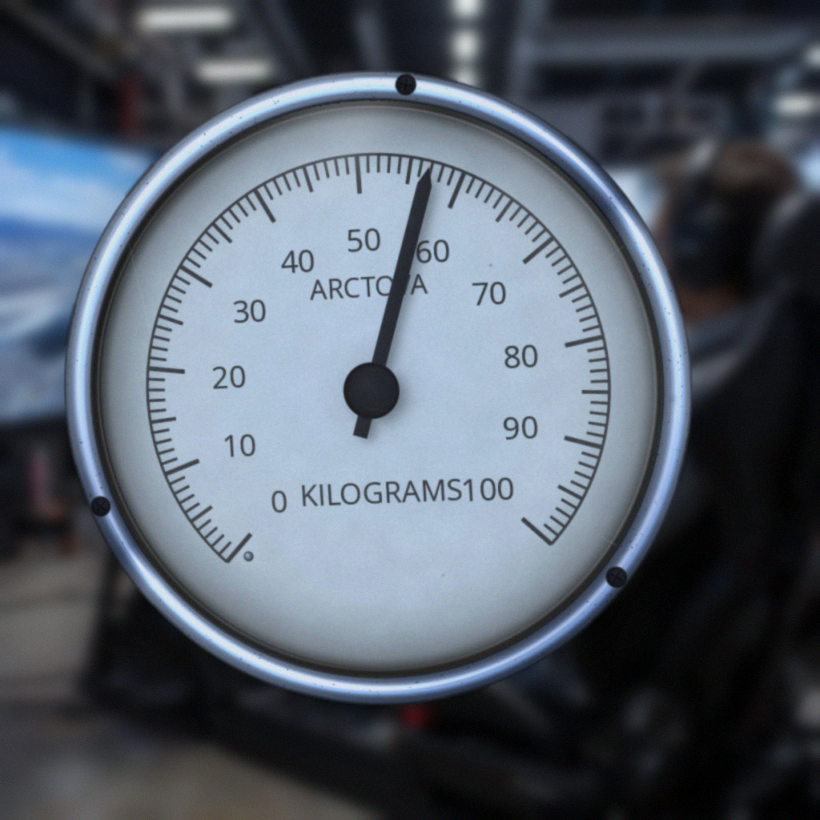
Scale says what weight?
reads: 57 kg
